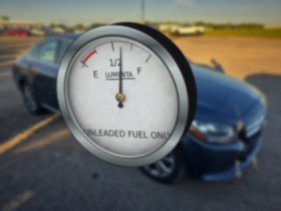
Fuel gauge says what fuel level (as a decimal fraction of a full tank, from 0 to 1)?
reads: 0.625
